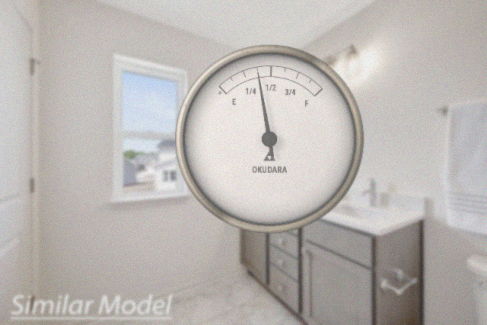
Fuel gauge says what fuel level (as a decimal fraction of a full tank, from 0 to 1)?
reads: 0.375
